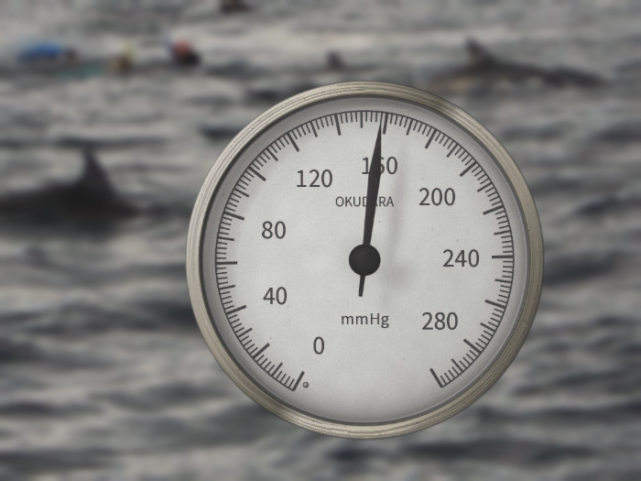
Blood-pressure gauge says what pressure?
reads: 158 mmHg
